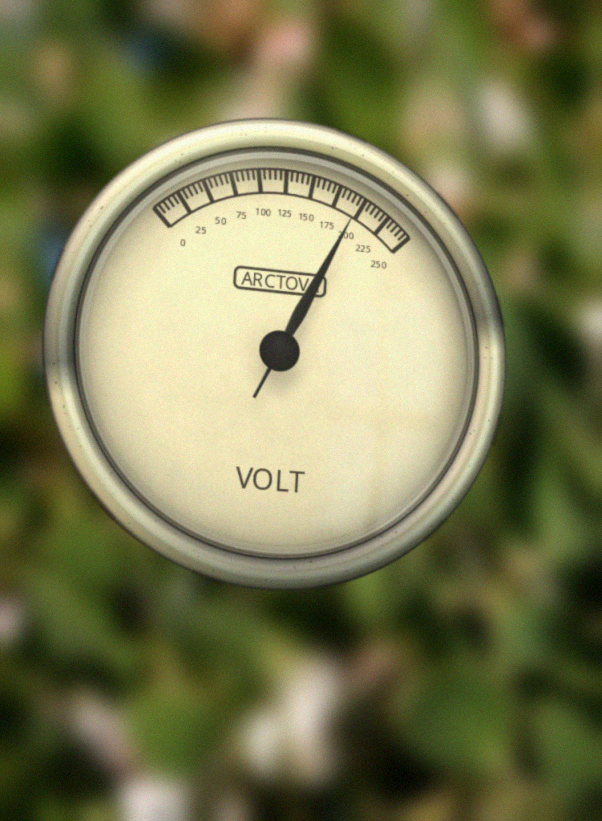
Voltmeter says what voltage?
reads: 195 V
